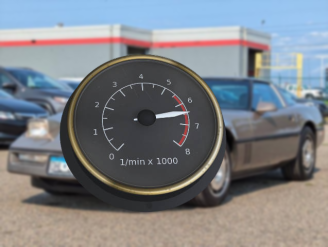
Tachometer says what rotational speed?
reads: 6500 rpm
